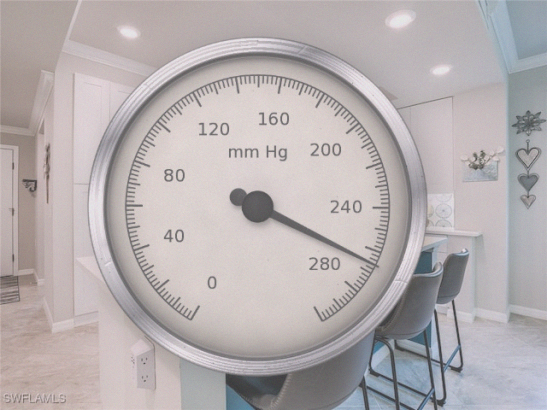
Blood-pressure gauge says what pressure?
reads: 266 mmHg
